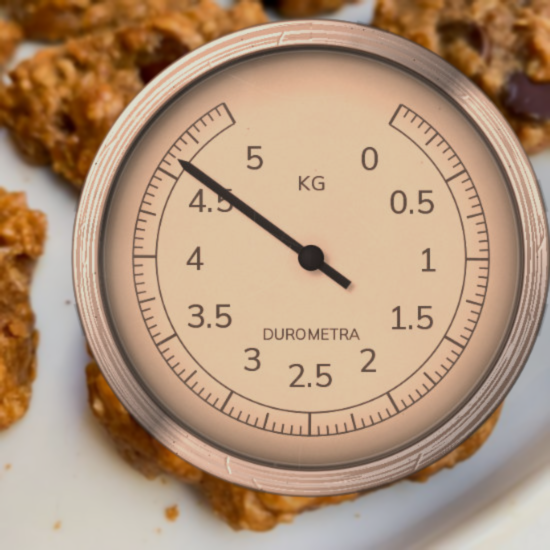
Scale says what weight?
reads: 4.6 kg
